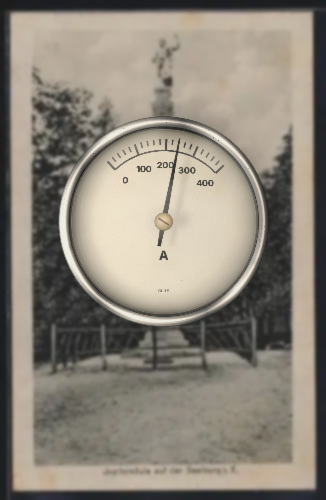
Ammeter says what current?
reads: 240 A
